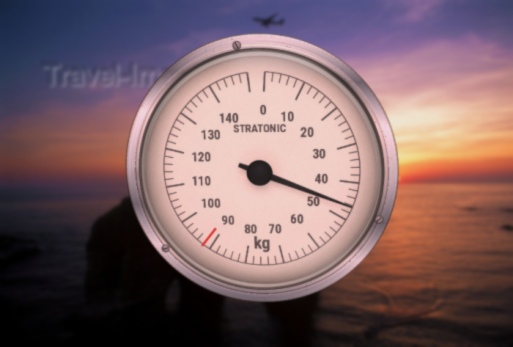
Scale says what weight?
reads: 46 kg
